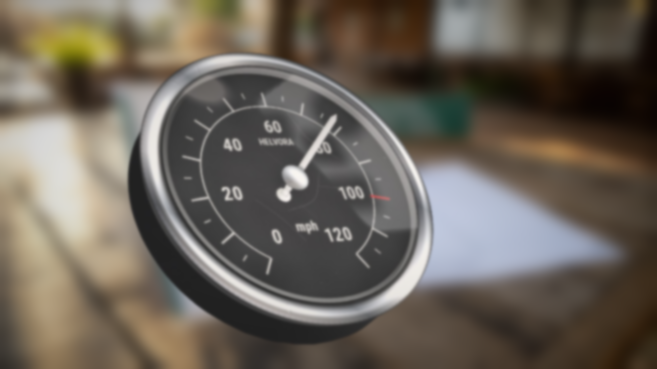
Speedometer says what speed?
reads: 77.5 mph
